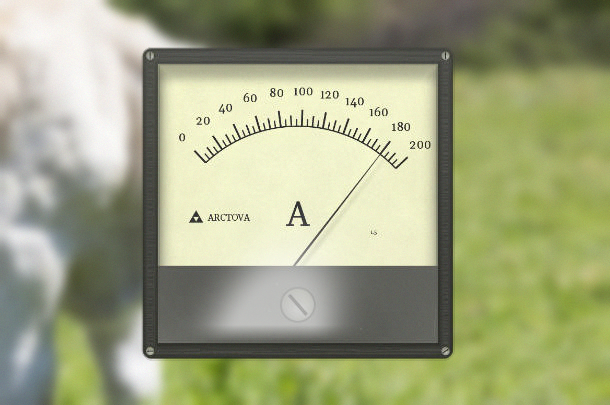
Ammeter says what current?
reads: 180 A
